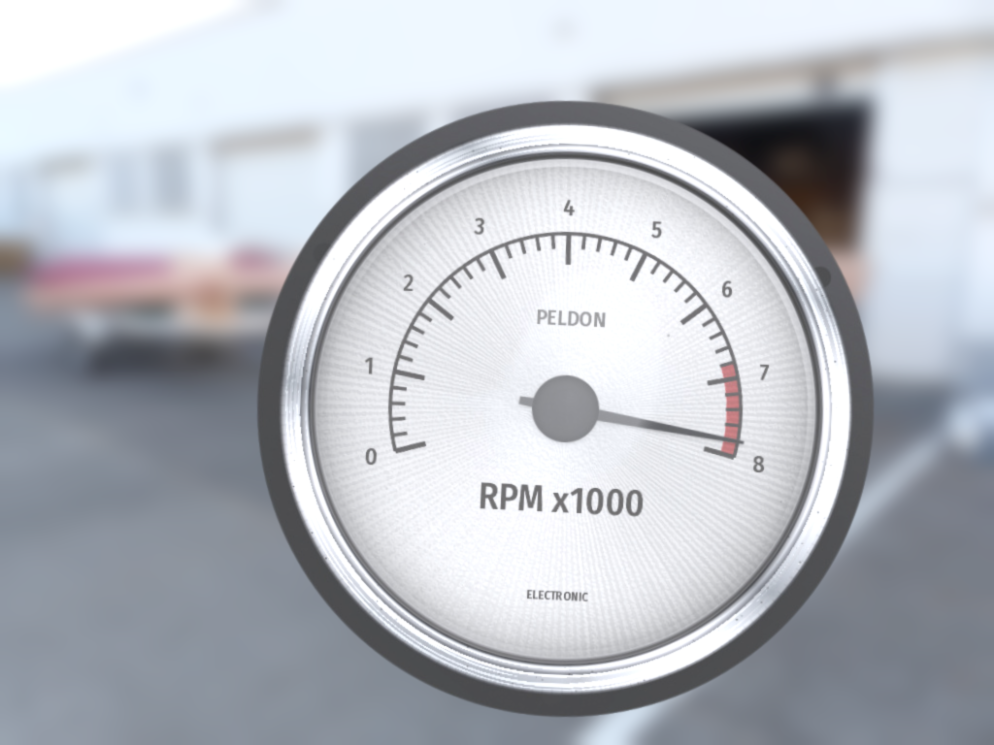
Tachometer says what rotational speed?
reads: 7800 rpm
